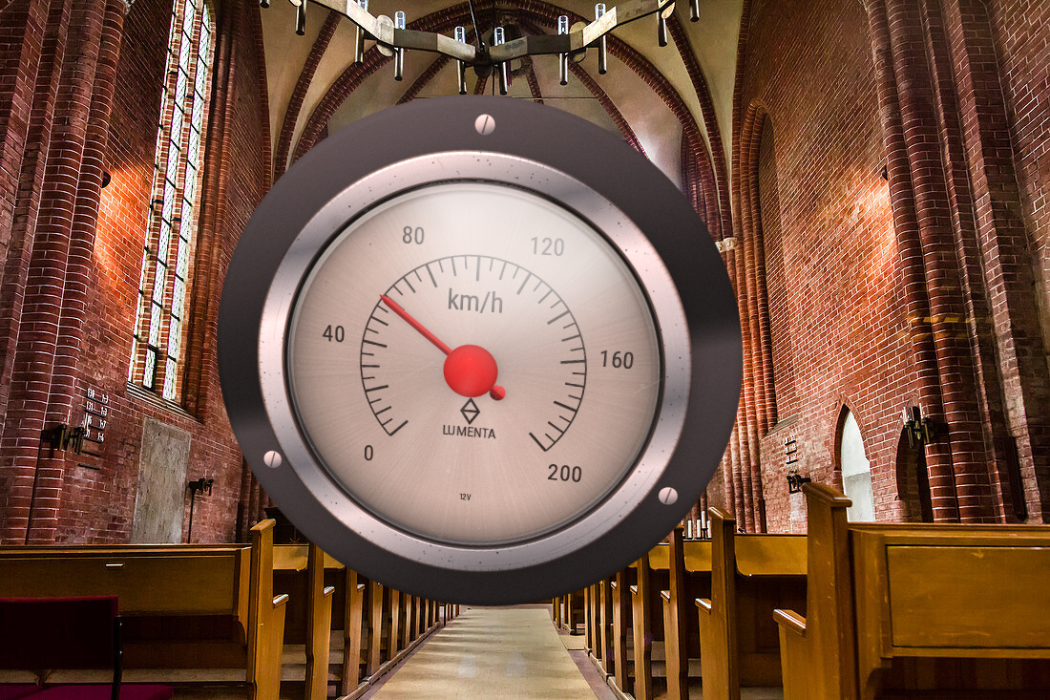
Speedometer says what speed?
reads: 60 km/h
